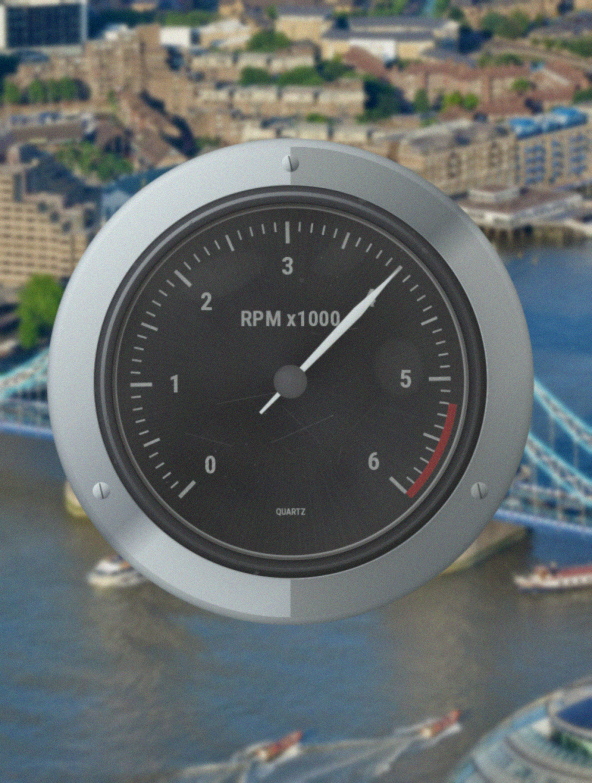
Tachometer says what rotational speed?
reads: 4000 rpm
